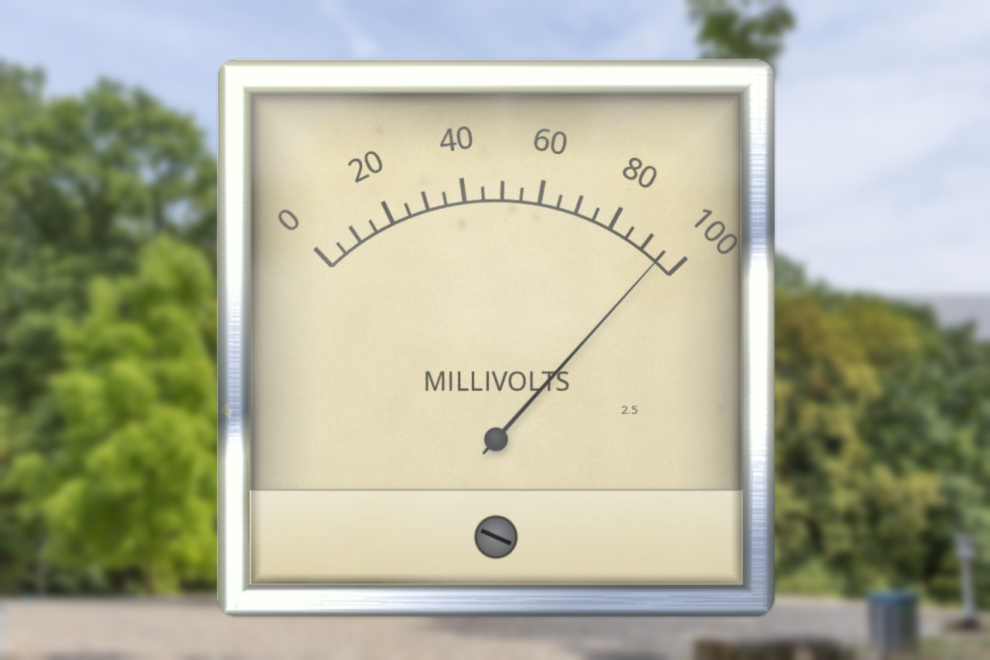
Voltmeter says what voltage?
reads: 95 mV
